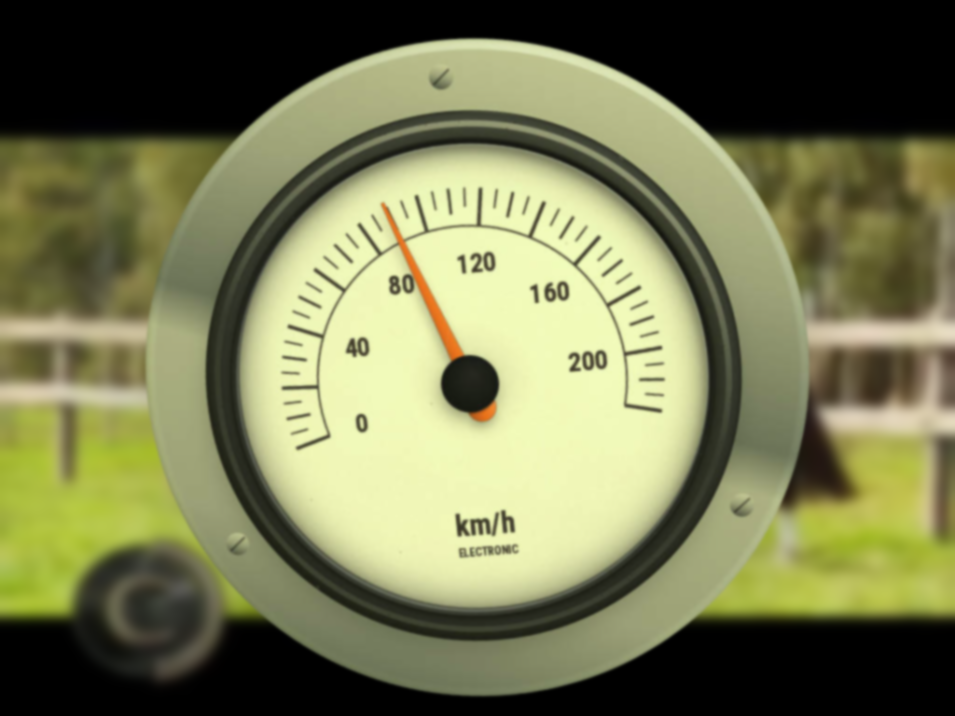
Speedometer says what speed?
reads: 90 km/h
